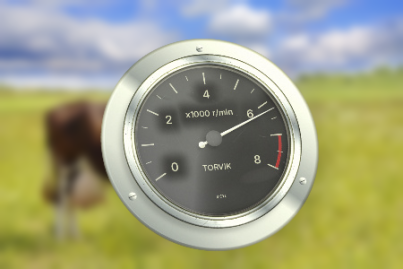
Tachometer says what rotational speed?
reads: 6250 rpm
